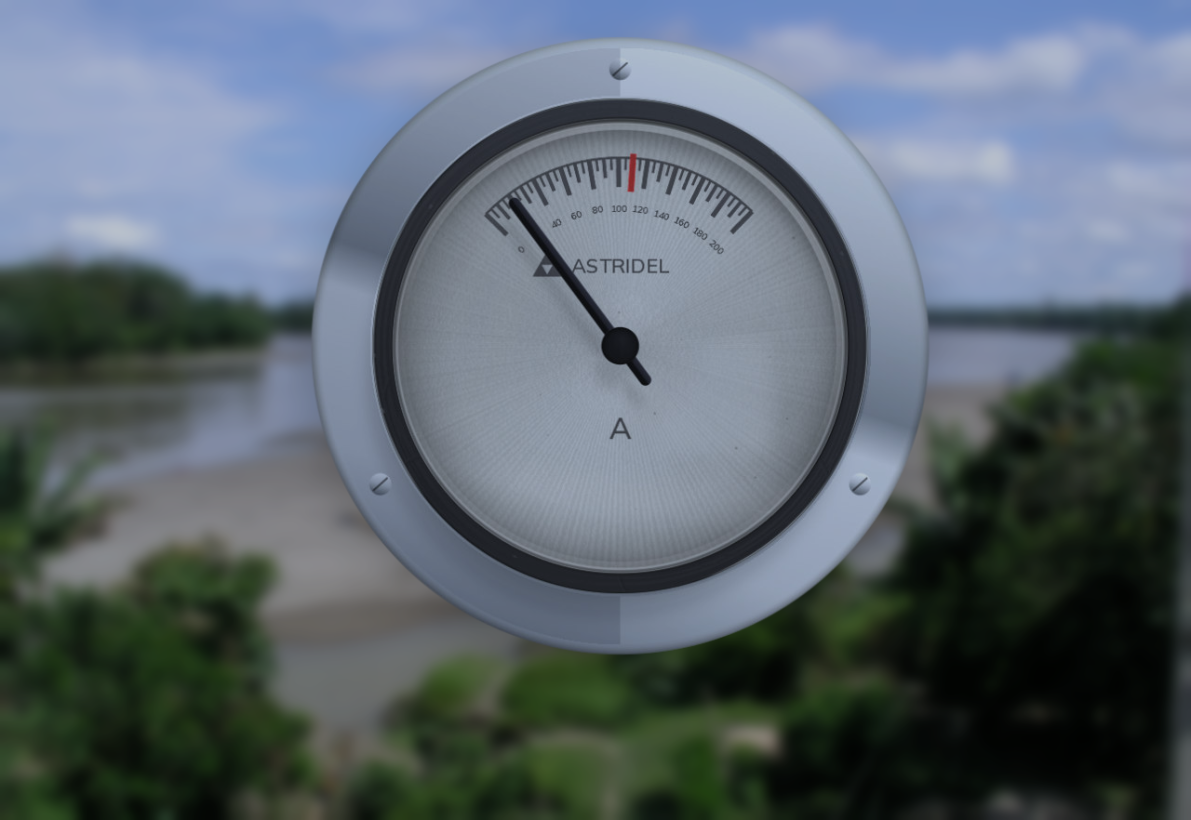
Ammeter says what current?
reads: 20 A
